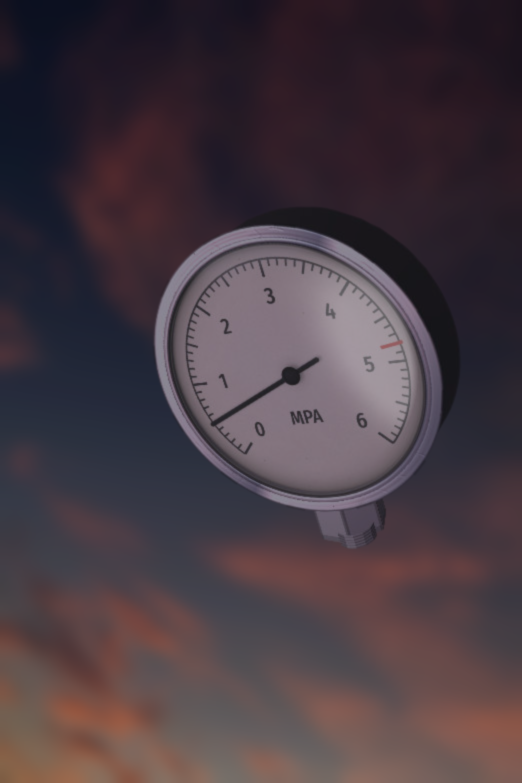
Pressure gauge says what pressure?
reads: 0.5 MPa
